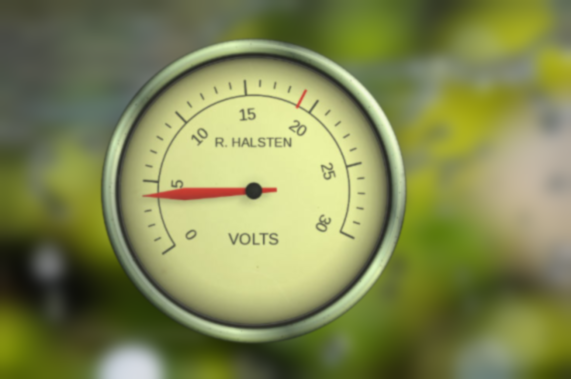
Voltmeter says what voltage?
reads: 4 V
